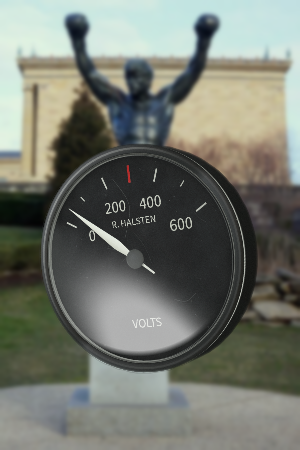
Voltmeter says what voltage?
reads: 50 V
